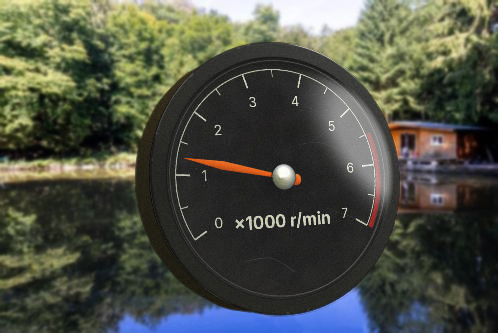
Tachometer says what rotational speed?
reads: 1250 rpm
